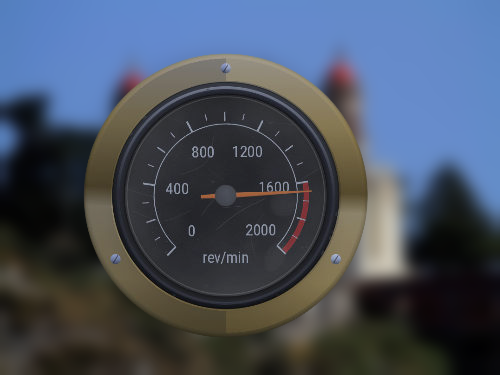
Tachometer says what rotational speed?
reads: 1650 rpm
